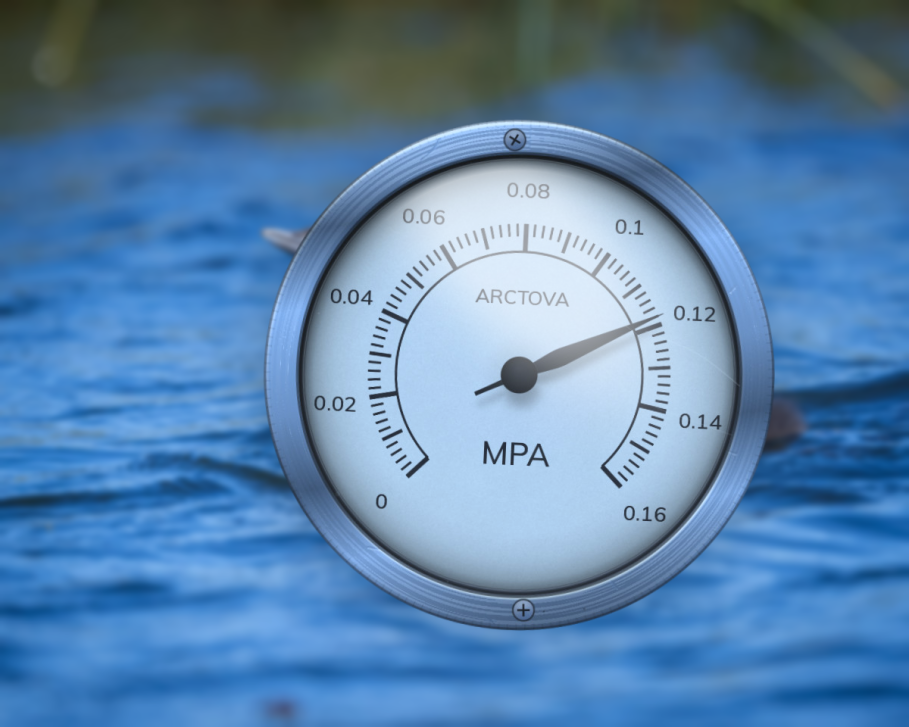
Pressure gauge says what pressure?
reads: 0.118 MPa
